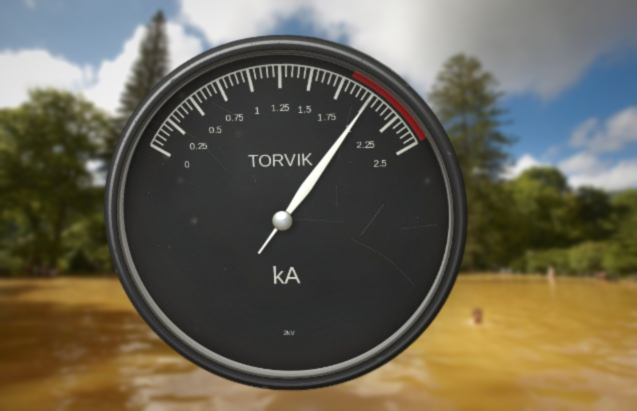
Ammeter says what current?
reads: 2 kA
